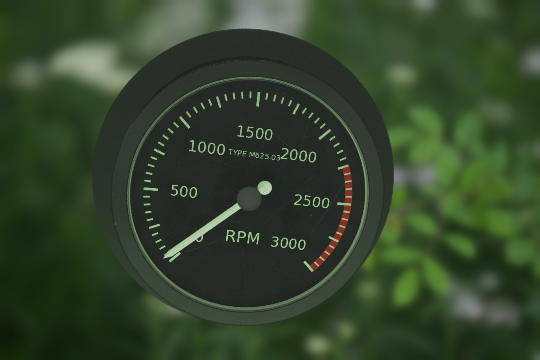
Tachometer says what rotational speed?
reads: 50 rpm
